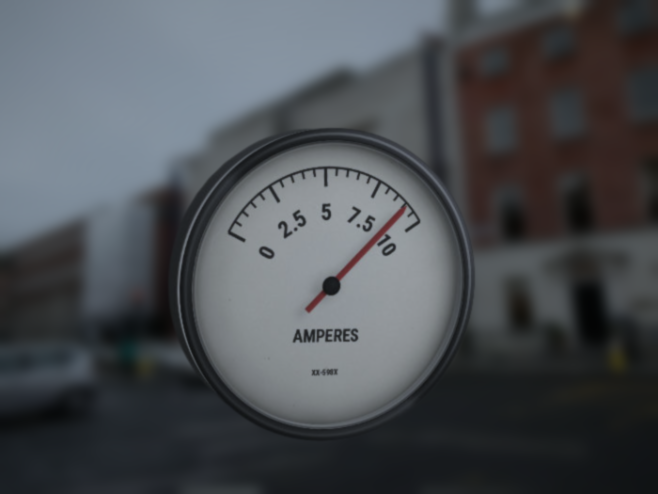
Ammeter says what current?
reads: 9 A
